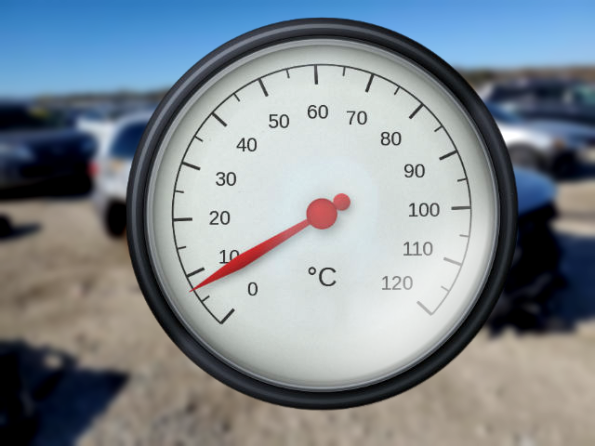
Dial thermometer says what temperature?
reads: 7.5 °C
